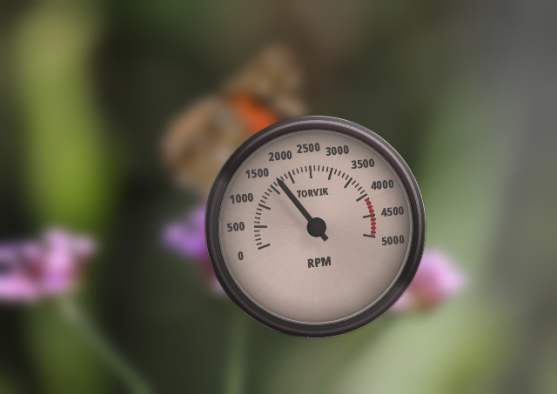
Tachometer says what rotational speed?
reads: 1700 rpm
